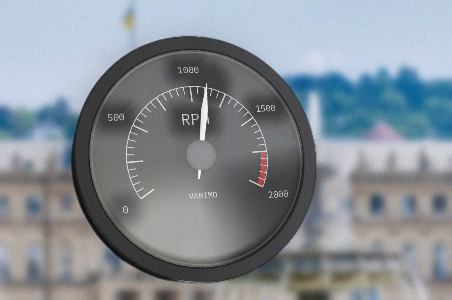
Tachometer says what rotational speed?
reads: 1100 rpm
